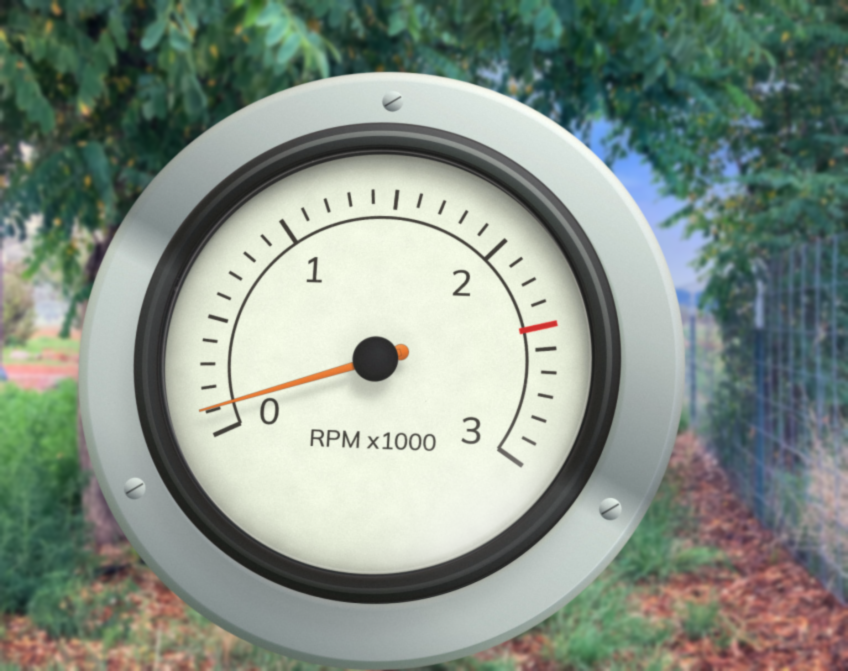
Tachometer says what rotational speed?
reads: 100 rpm
